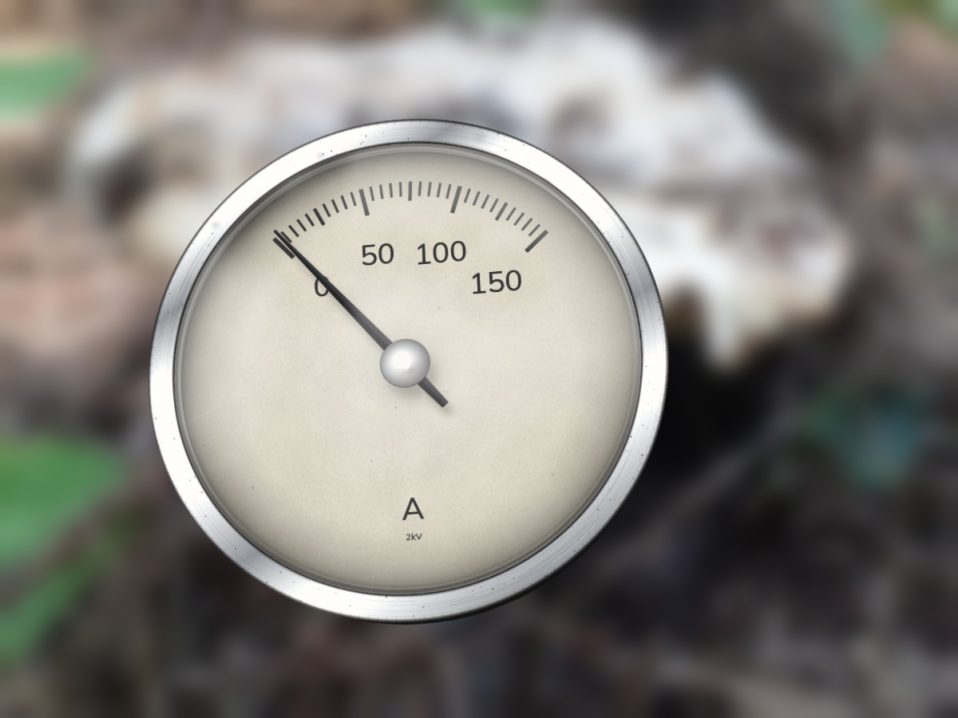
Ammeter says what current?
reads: 2.5 A
